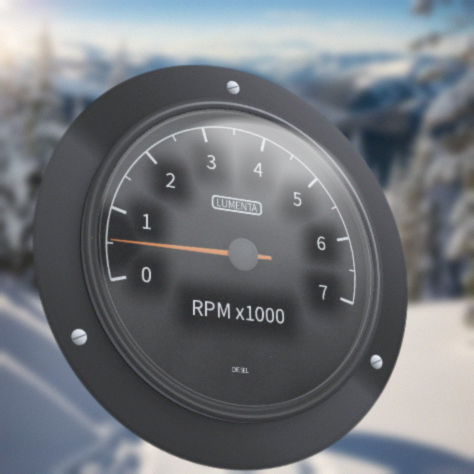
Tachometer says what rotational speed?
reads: 500 rpm
